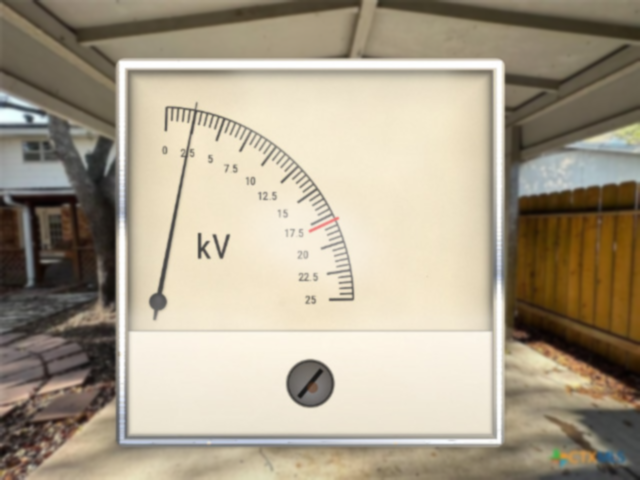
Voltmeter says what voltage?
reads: 2.5 kV
